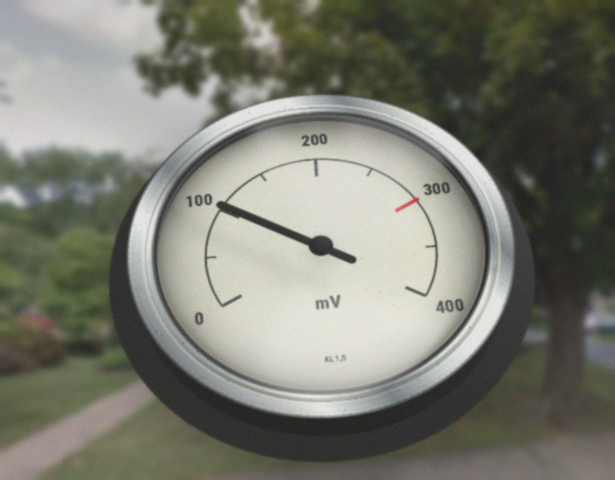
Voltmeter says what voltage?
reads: 100 mV
